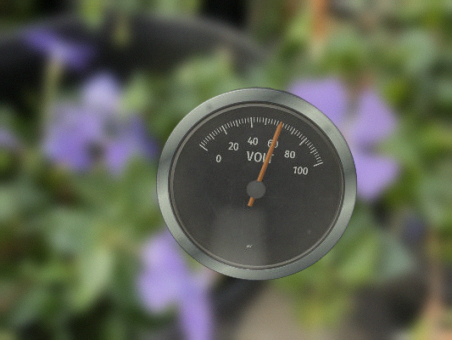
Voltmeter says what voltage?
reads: 60 V
